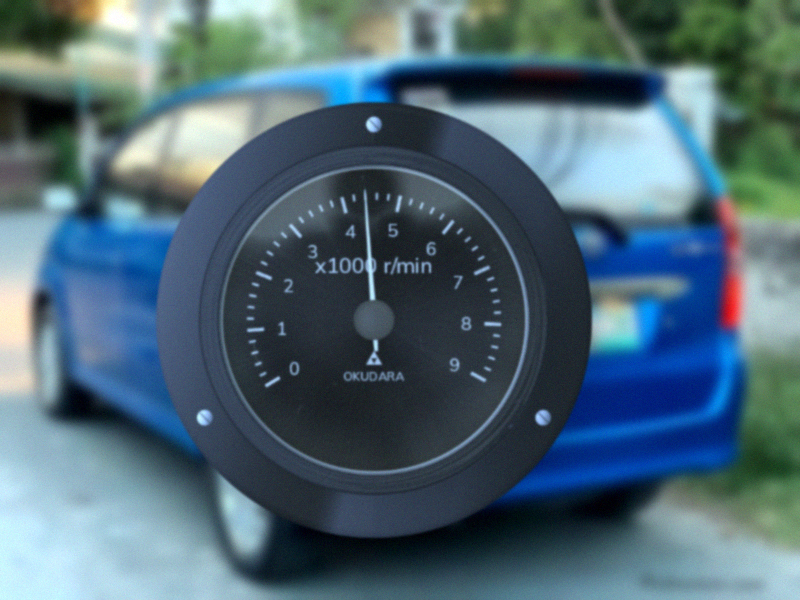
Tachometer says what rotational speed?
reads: 4400 rpm
